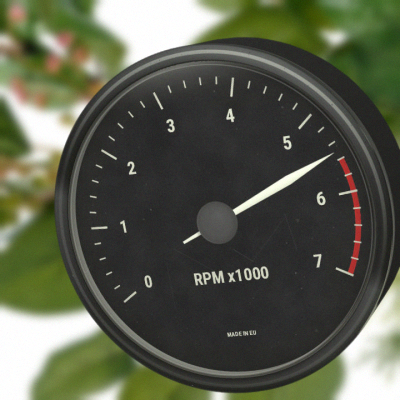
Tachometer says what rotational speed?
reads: 5500 rpm
